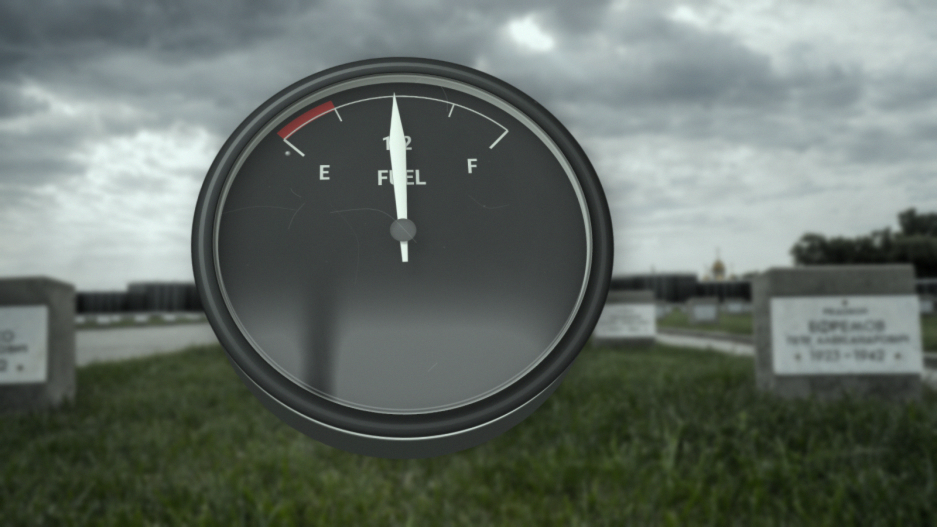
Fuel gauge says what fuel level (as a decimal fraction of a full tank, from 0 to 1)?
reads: 0.5
